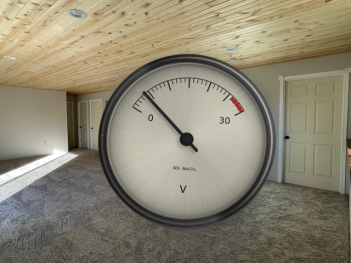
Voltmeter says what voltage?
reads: 4 V
